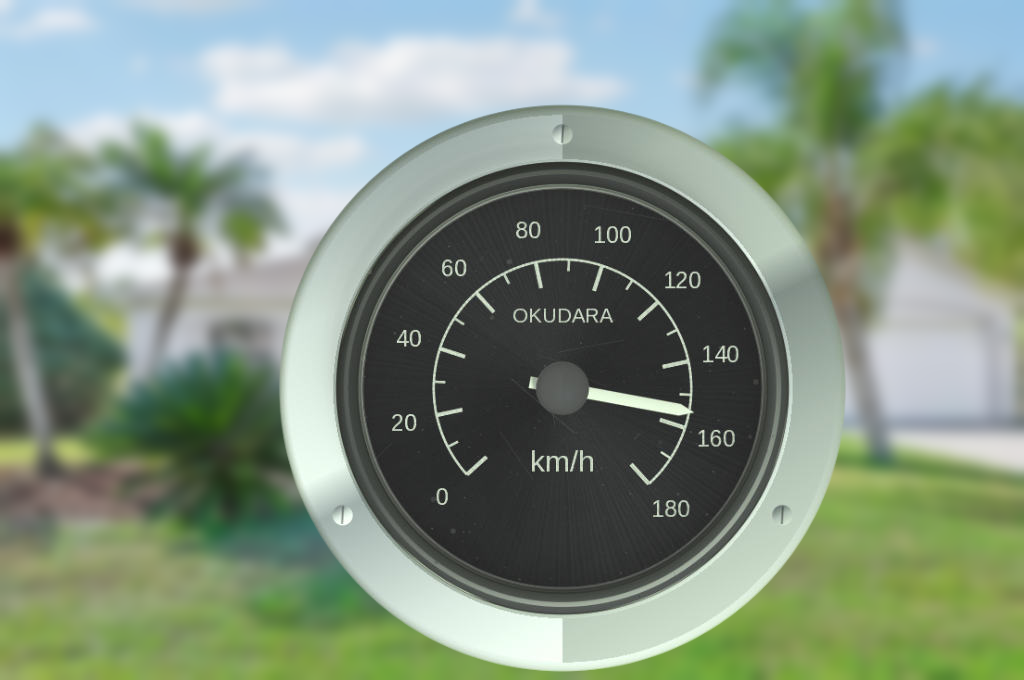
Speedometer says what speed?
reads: 155 km/h
